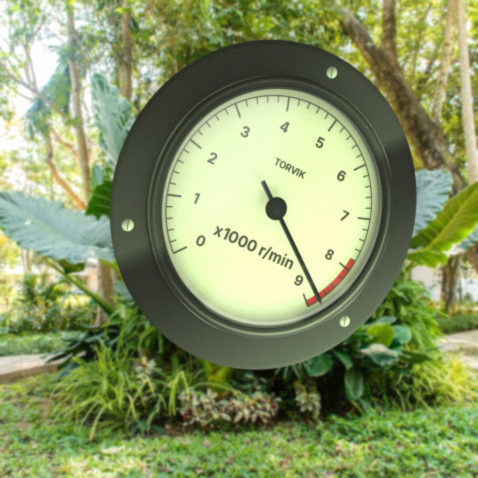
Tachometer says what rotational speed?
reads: 8800 rpm
